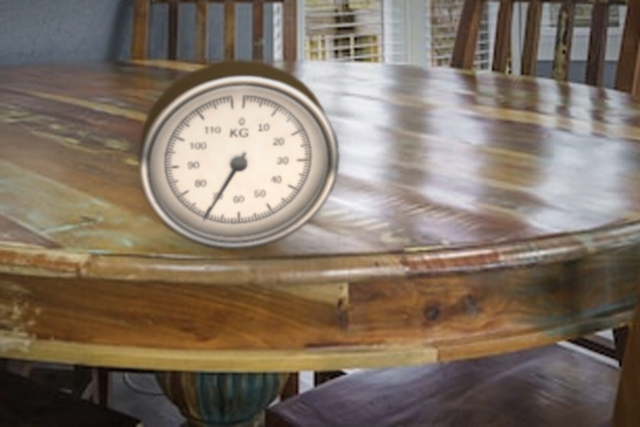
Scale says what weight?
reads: 70 kg
